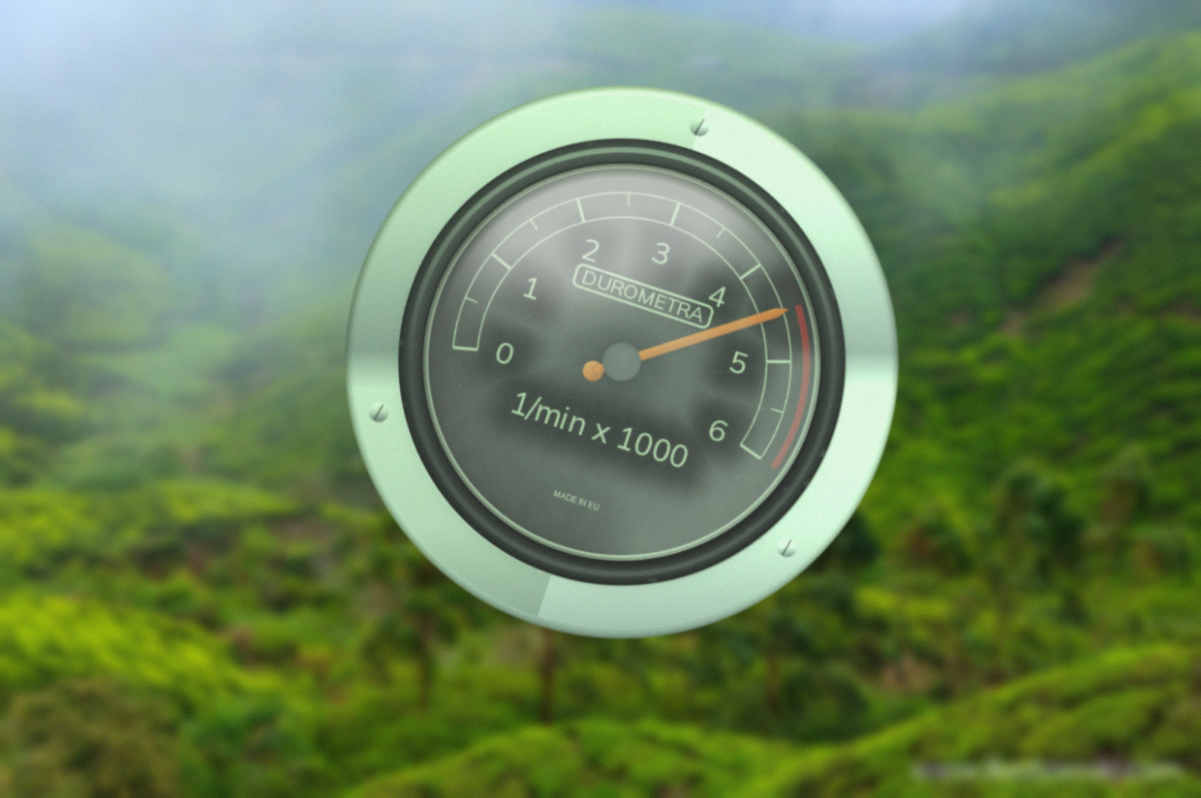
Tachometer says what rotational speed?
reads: 4500 rpm
